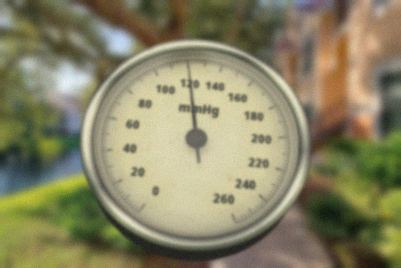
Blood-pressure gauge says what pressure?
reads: 120 mmHg
